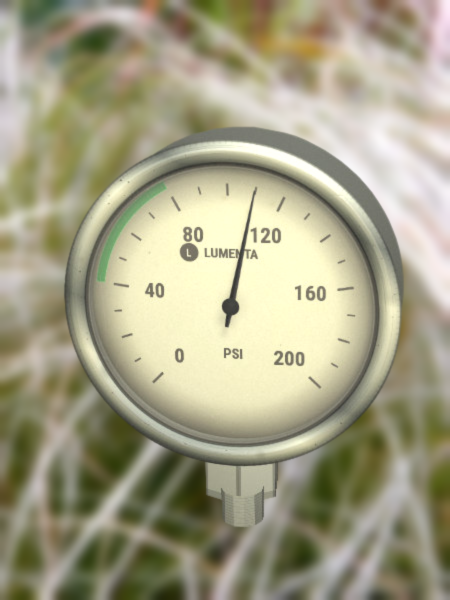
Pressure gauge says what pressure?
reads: 110 psi
